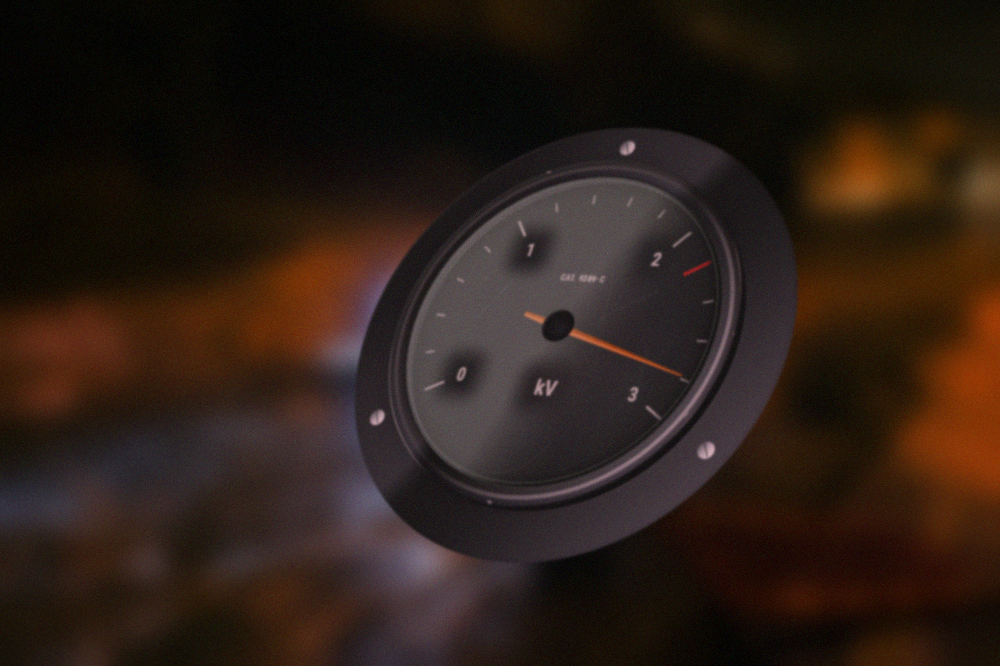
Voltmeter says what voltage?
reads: 2.8 kV
